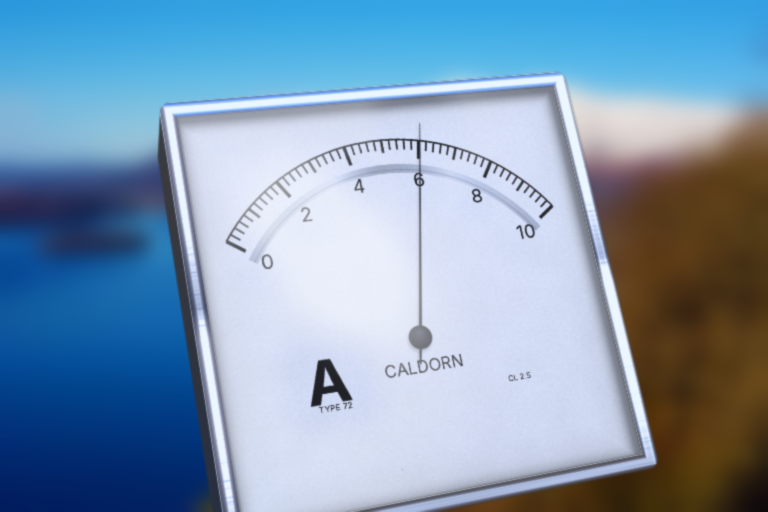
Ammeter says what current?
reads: 6 A
